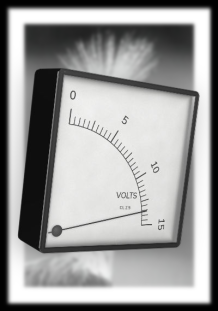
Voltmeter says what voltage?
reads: 13.5 V
